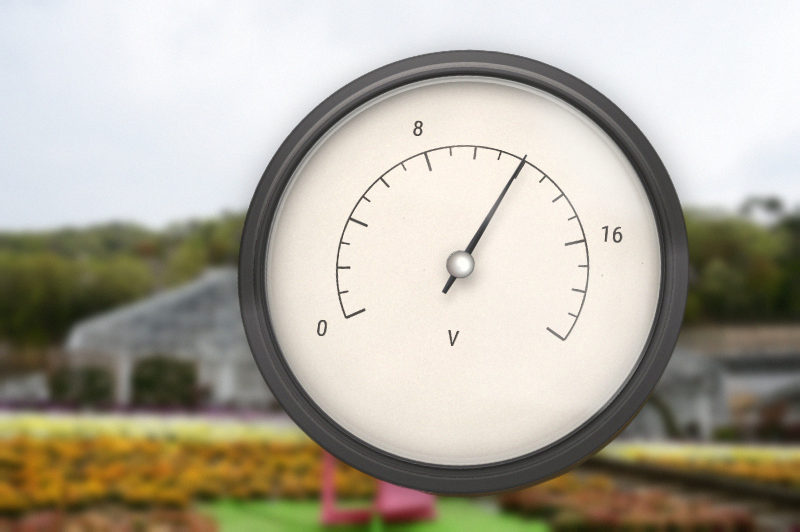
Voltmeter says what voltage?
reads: 12 V
